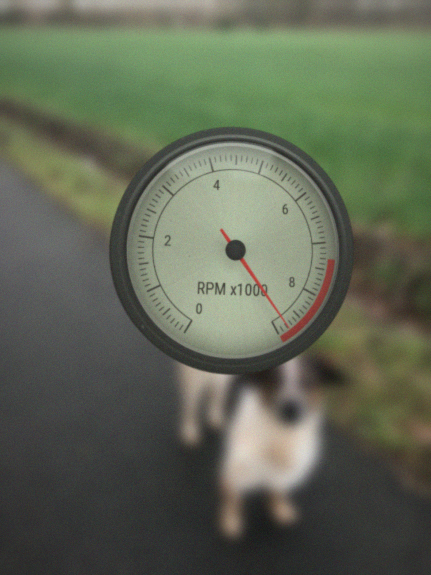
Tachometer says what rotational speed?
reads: 8800 rpm
